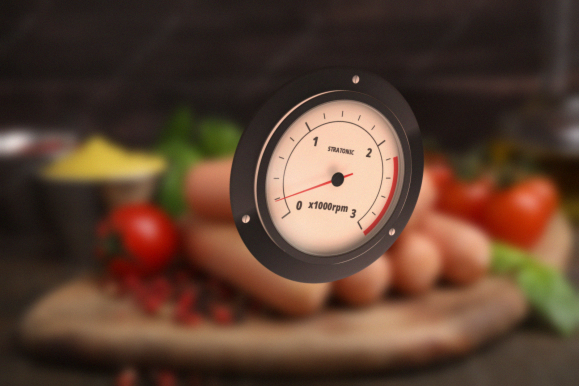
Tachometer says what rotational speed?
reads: 200 rpm
